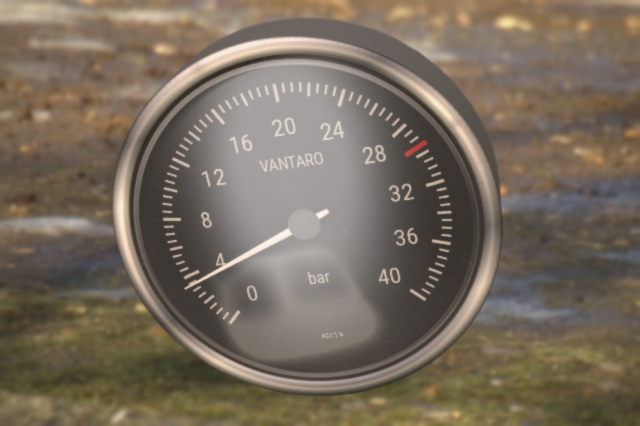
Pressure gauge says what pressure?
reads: 3.5 bar
